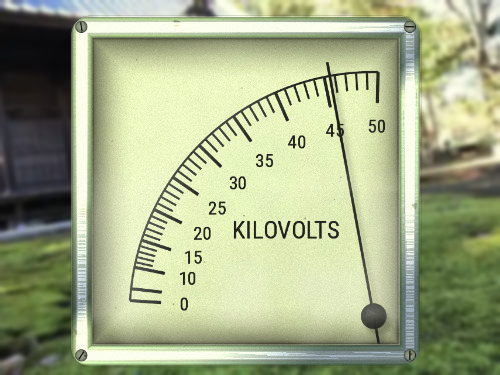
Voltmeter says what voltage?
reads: 45.5 kV
